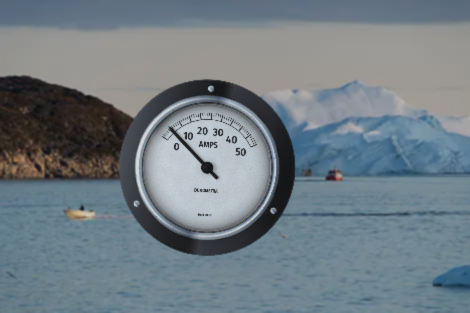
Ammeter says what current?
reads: 5 A
